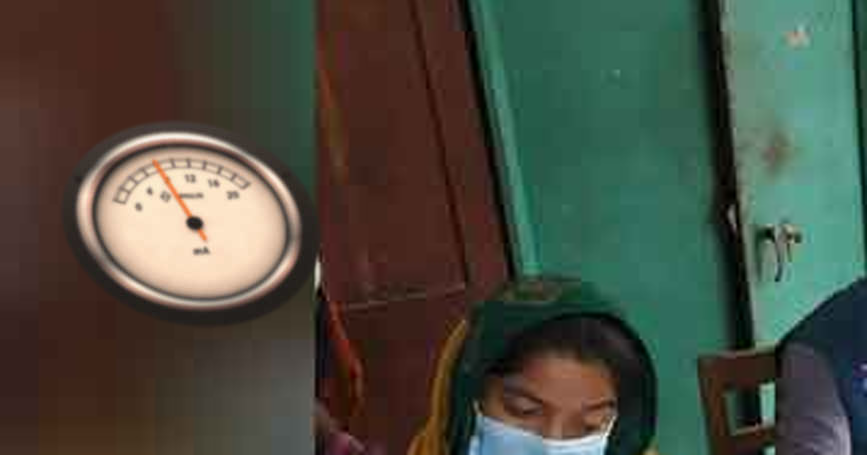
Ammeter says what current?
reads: 8 mA
